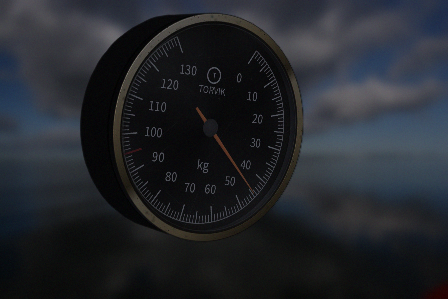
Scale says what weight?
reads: 45 kg
